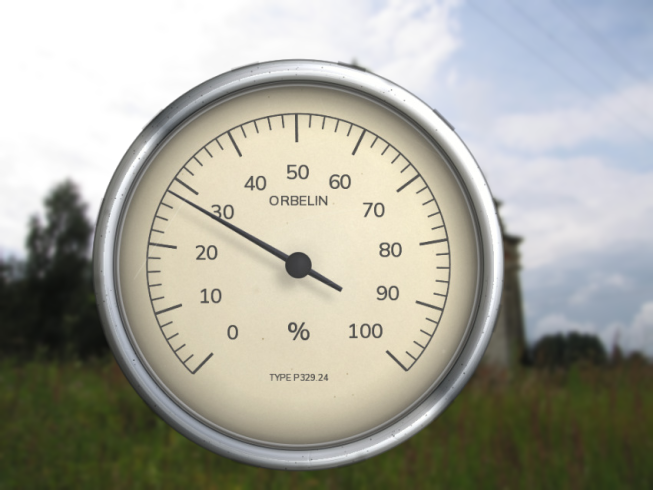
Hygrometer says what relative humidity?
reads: 28 %
